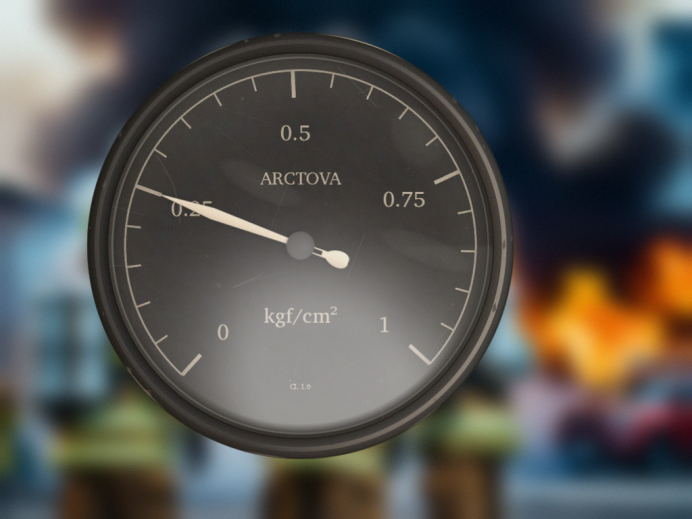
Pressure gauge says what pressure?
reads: 0.25 kg/cm²
